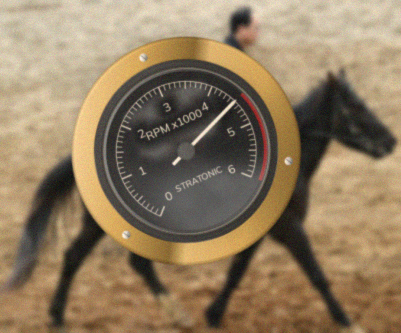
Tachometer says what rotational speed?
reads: 4500 rpm
